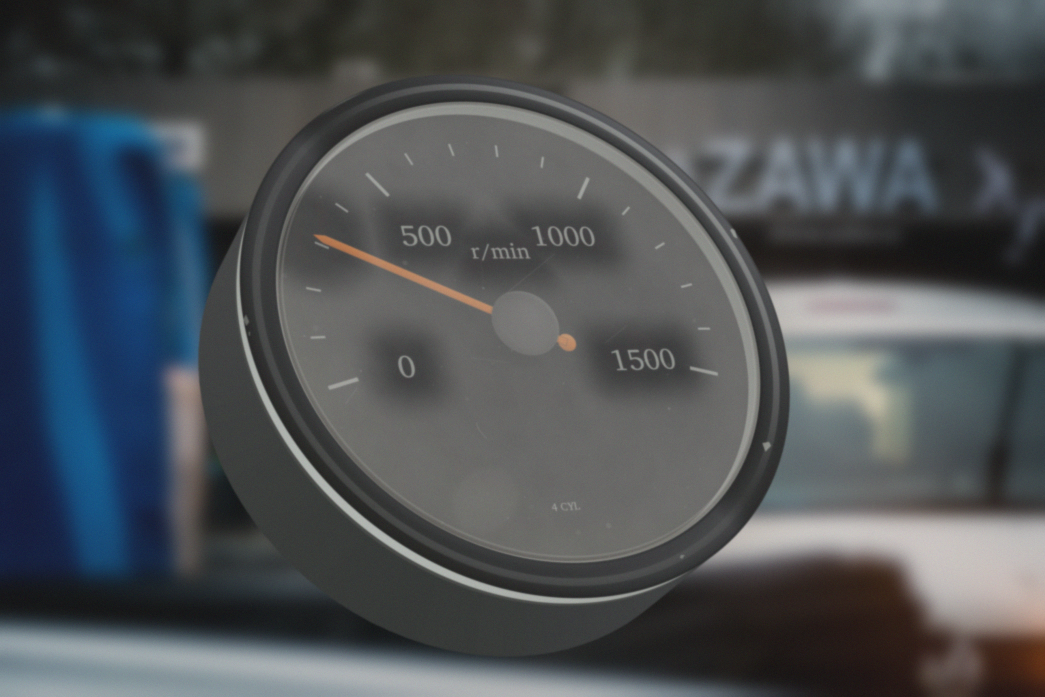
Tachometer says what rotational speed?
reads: 300 rpm
